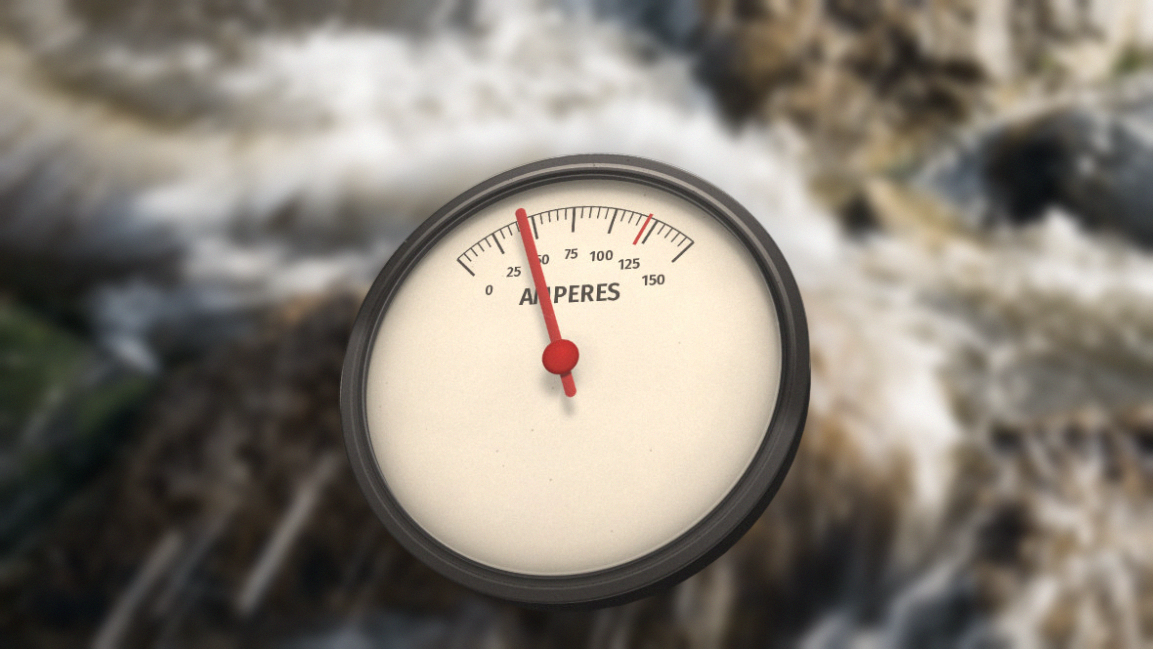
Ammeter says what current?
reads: 45 A
